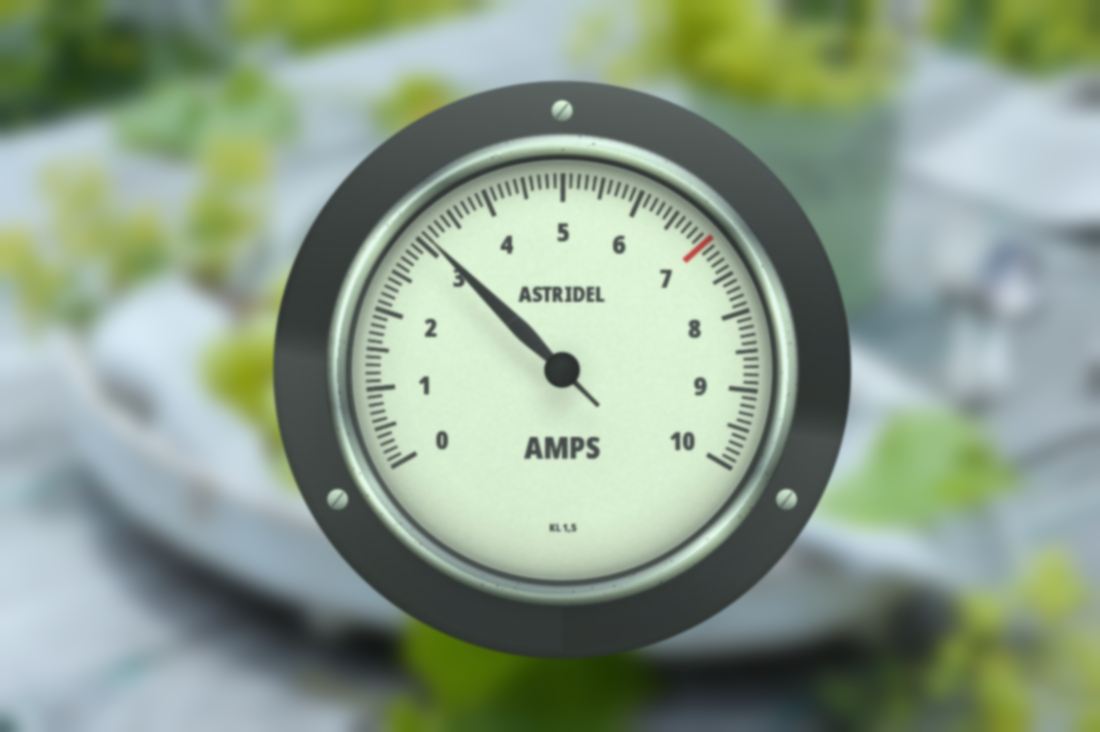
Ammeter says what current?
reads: 3.1 A
